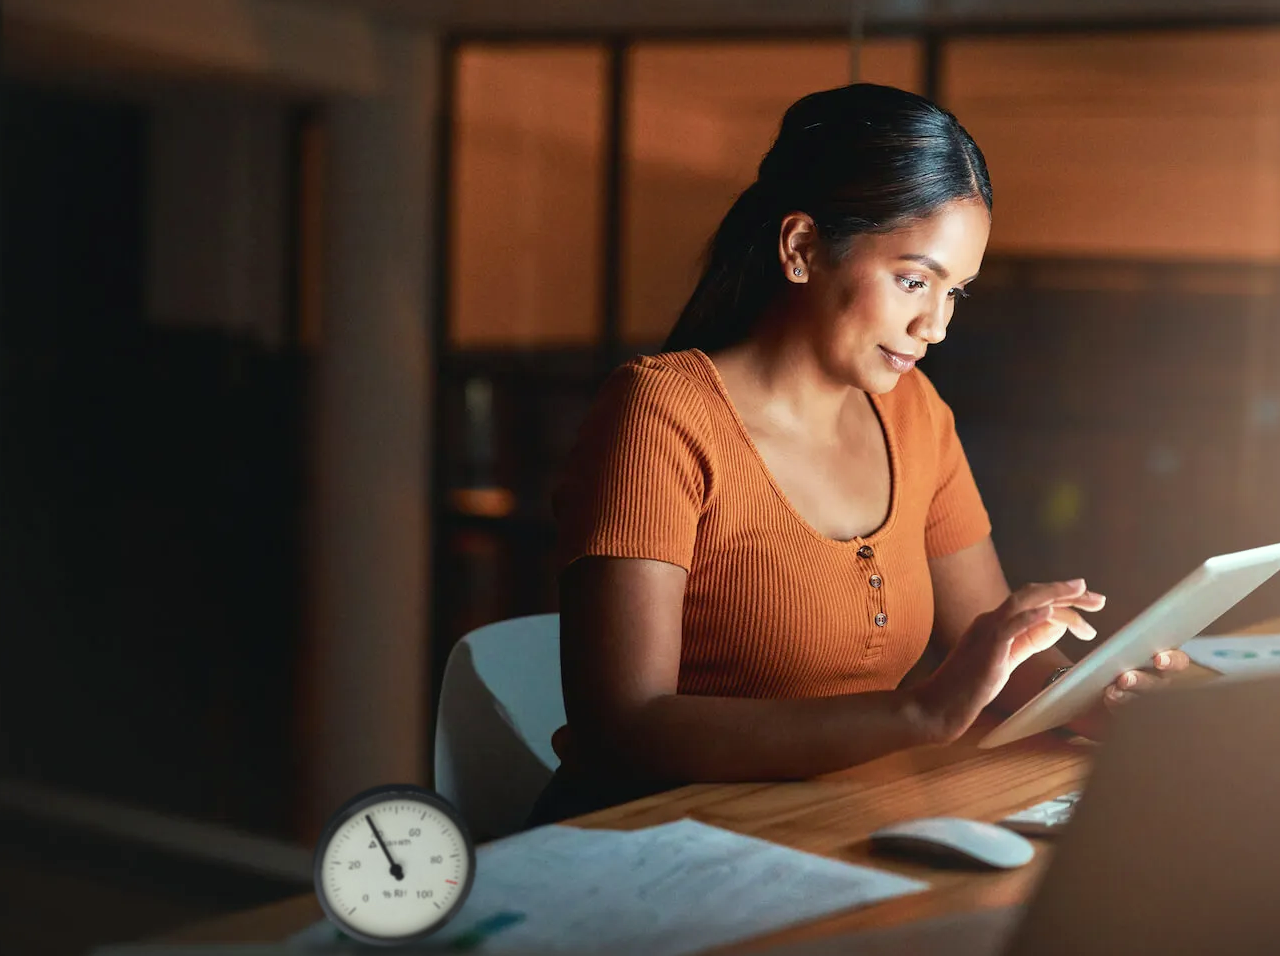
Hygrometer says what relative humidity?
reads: 40 %
